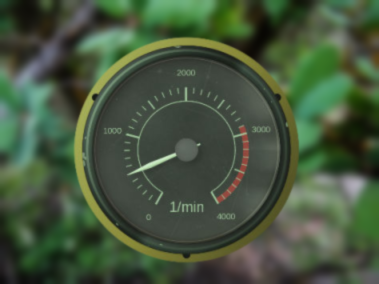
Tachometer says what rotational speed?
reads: 500 rpm
